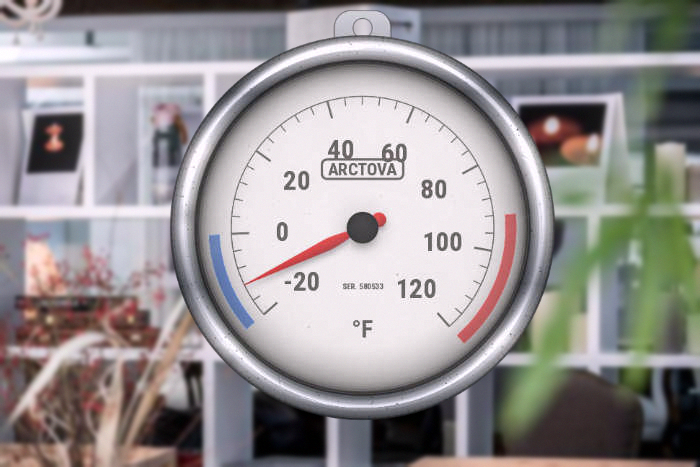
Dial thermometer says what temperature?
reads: -12 °F
